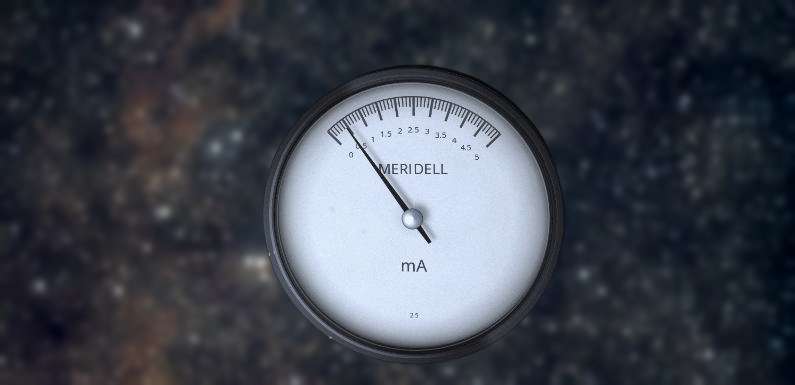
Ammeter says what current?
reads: 0.5 mA
